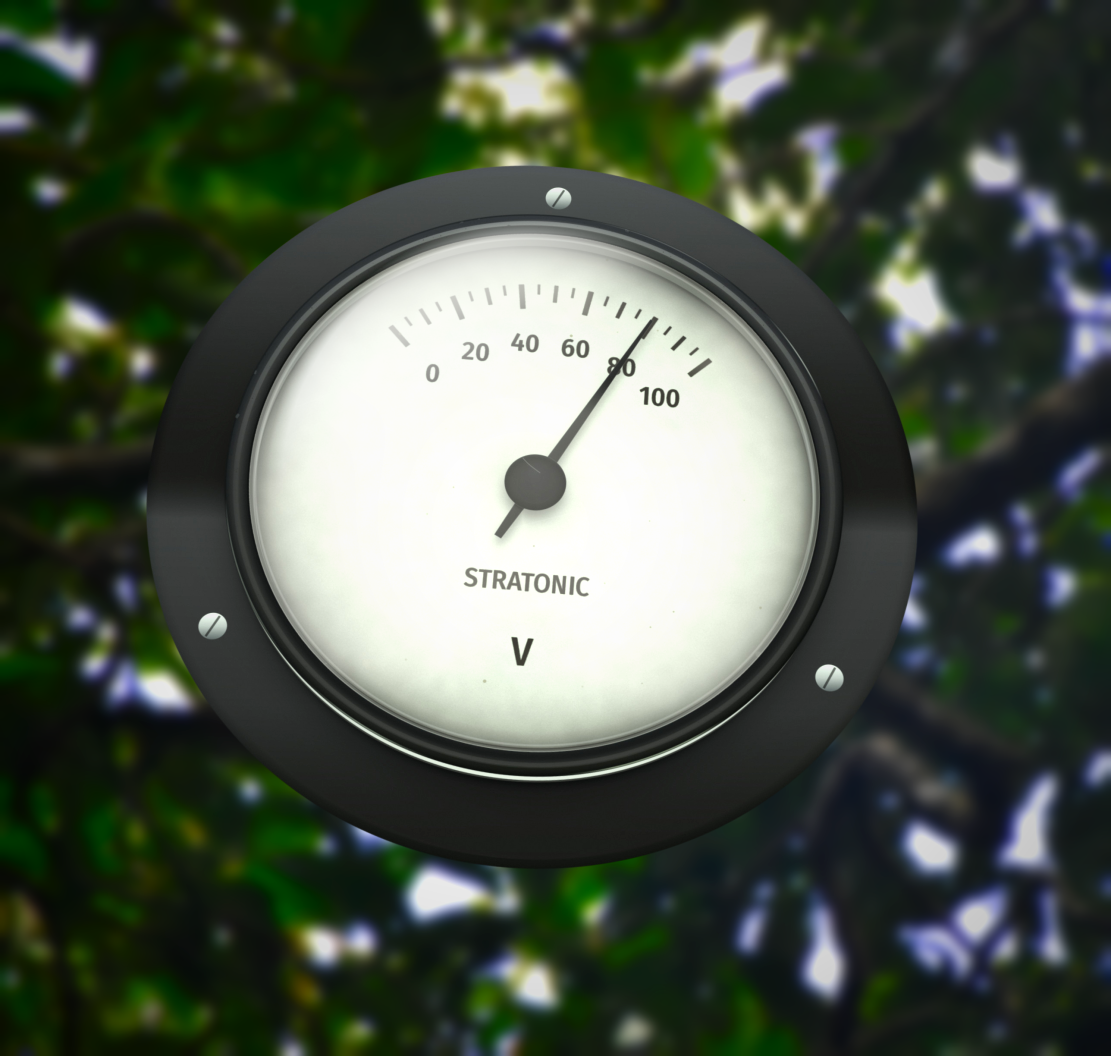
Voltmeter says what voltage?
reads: 80 V
